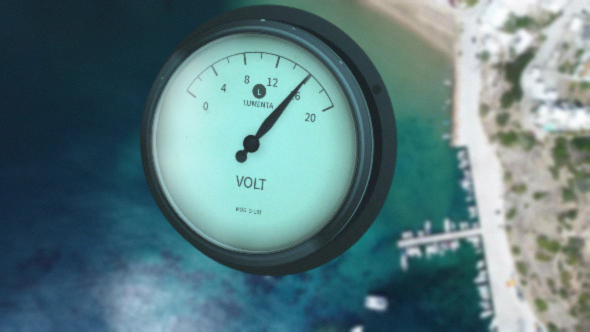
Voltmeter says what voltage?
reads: 16 V
